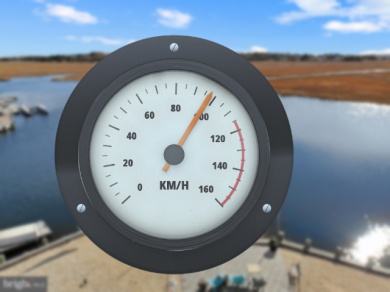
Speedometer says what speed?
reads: 97.5 km/h
